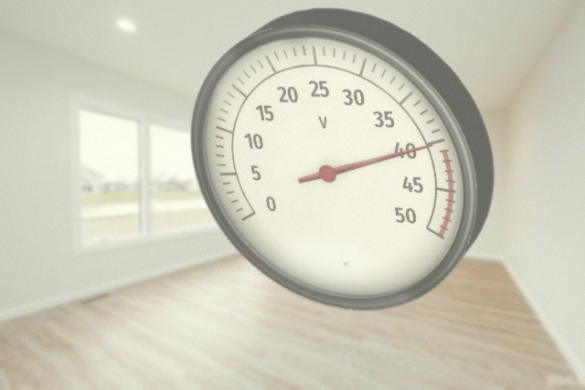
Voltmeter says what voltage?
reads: 40 V
